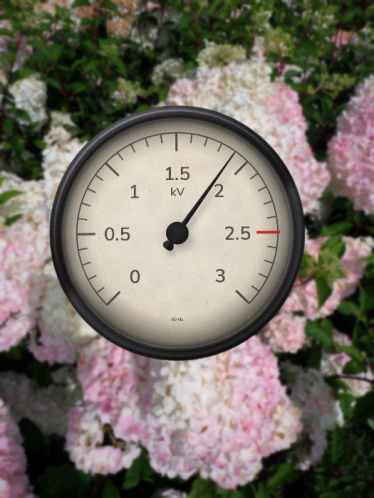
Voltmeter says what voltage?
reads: 1.9 kV
